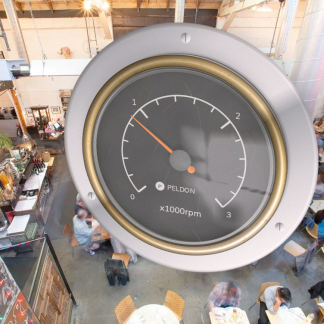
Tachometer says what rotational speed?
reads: 900 rpm
